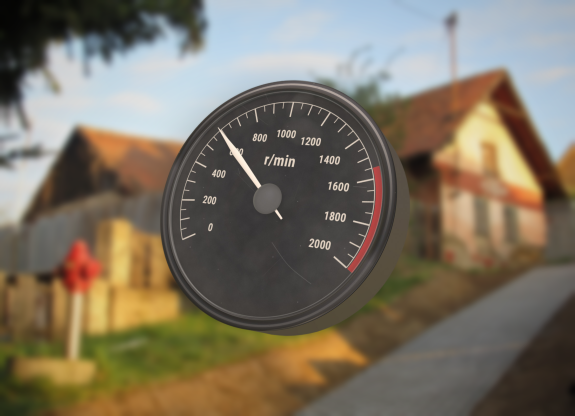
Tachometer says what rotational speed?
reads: 600 rpm
